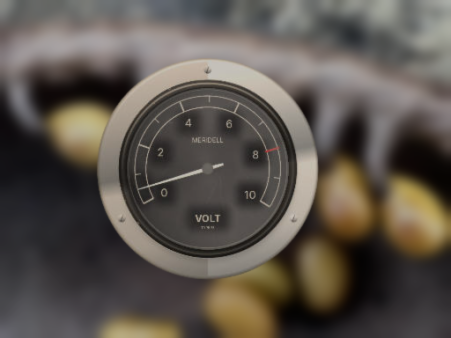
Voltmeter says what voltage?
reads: 0.5 V
